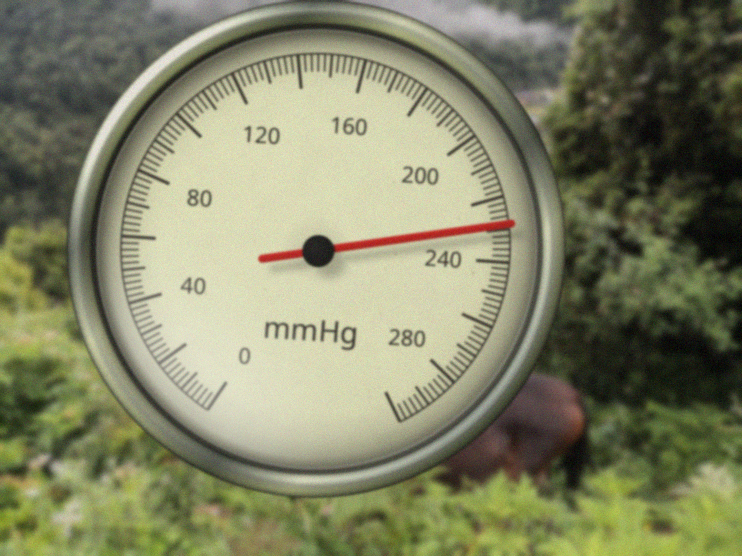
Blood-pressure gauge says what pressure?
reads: 228 mmHg
